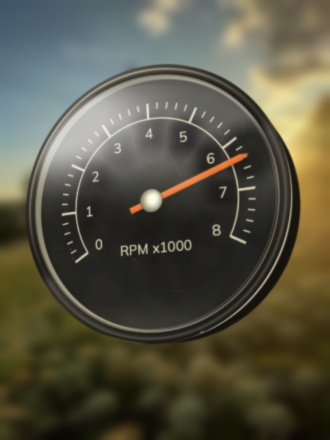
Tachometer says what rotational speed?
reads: 6400 rpm
